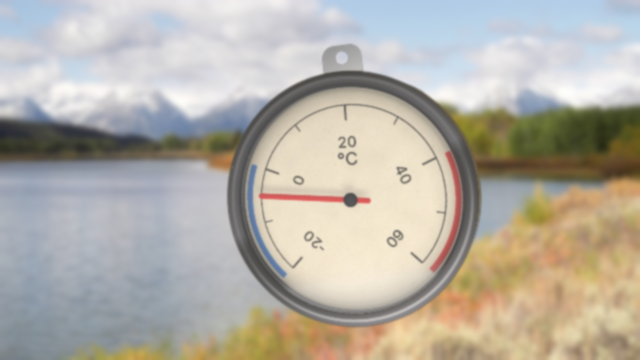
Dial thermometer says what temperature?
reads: -5 °C
